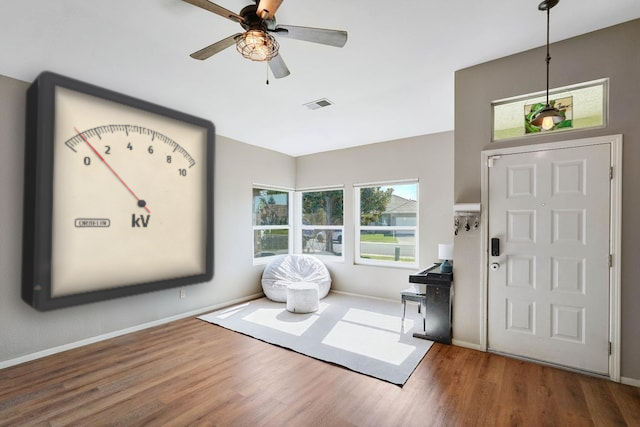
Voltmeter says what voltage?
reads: 1 kV
